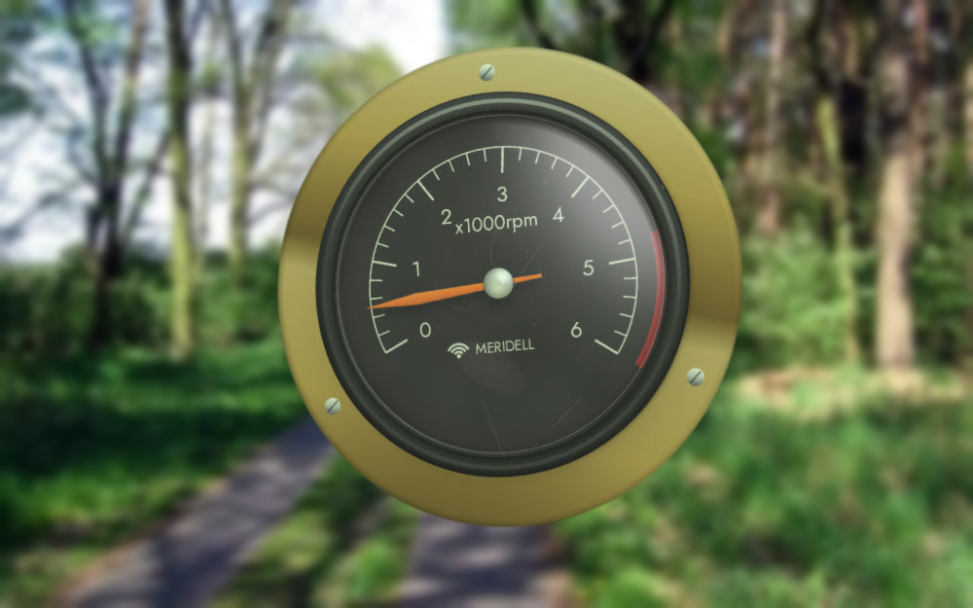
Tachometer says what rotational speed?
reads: 500 rpm
